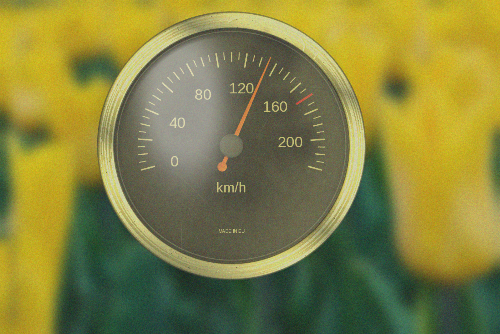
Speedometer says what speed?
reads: 135 km/h
